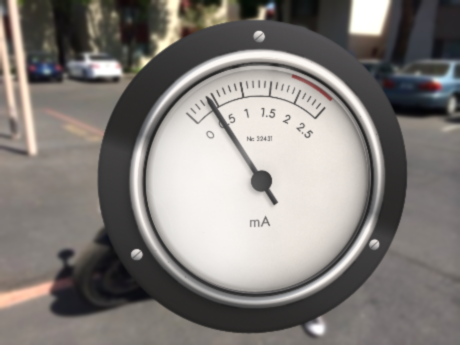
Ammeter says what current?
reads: 0.4 mA
